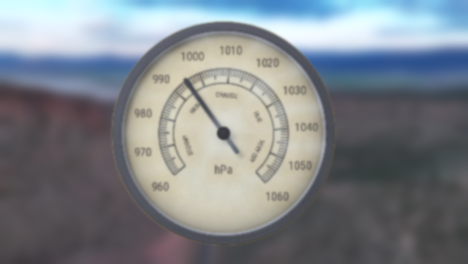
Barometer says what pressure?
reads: 995 hPa
